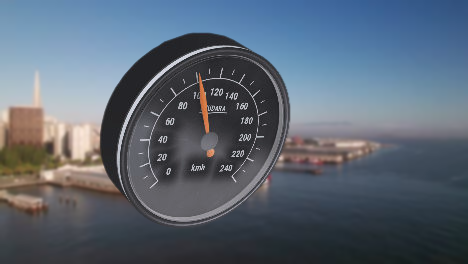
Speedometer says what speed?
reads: 100 km/h
